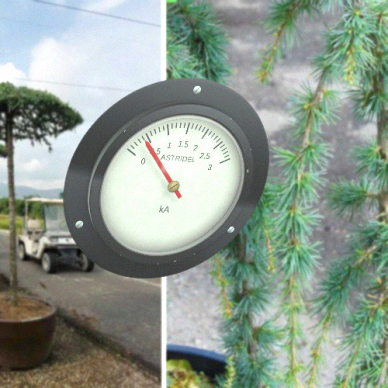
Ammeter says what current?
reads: 0.4 kA
